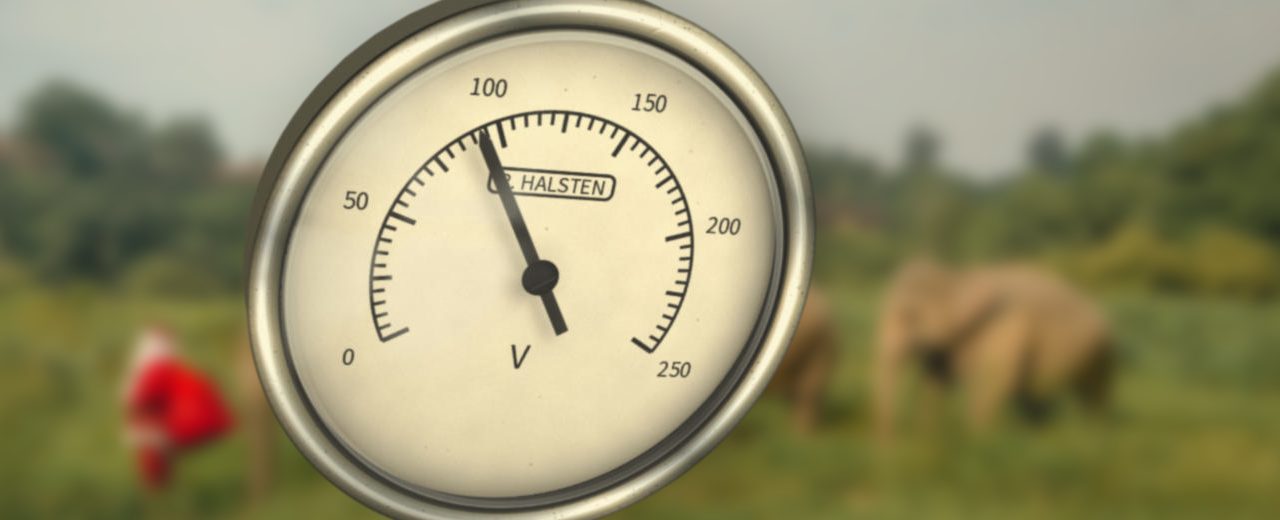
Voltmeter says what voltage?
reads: 92.5 V
